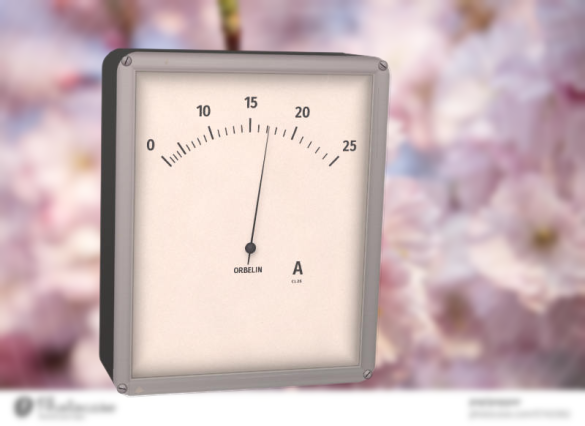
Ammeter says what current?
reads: 17 A
